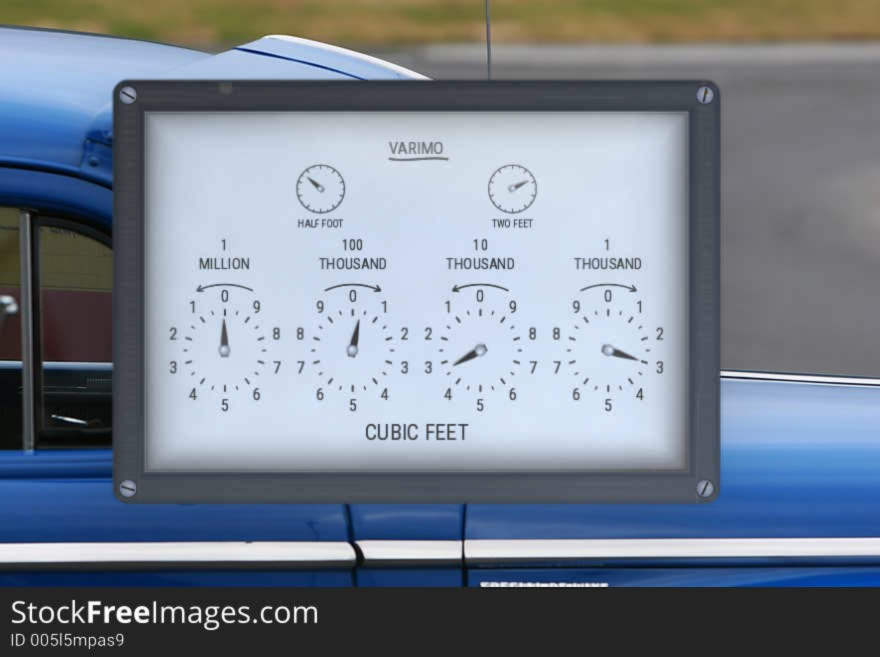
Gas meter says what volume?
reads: 3300 ft³
